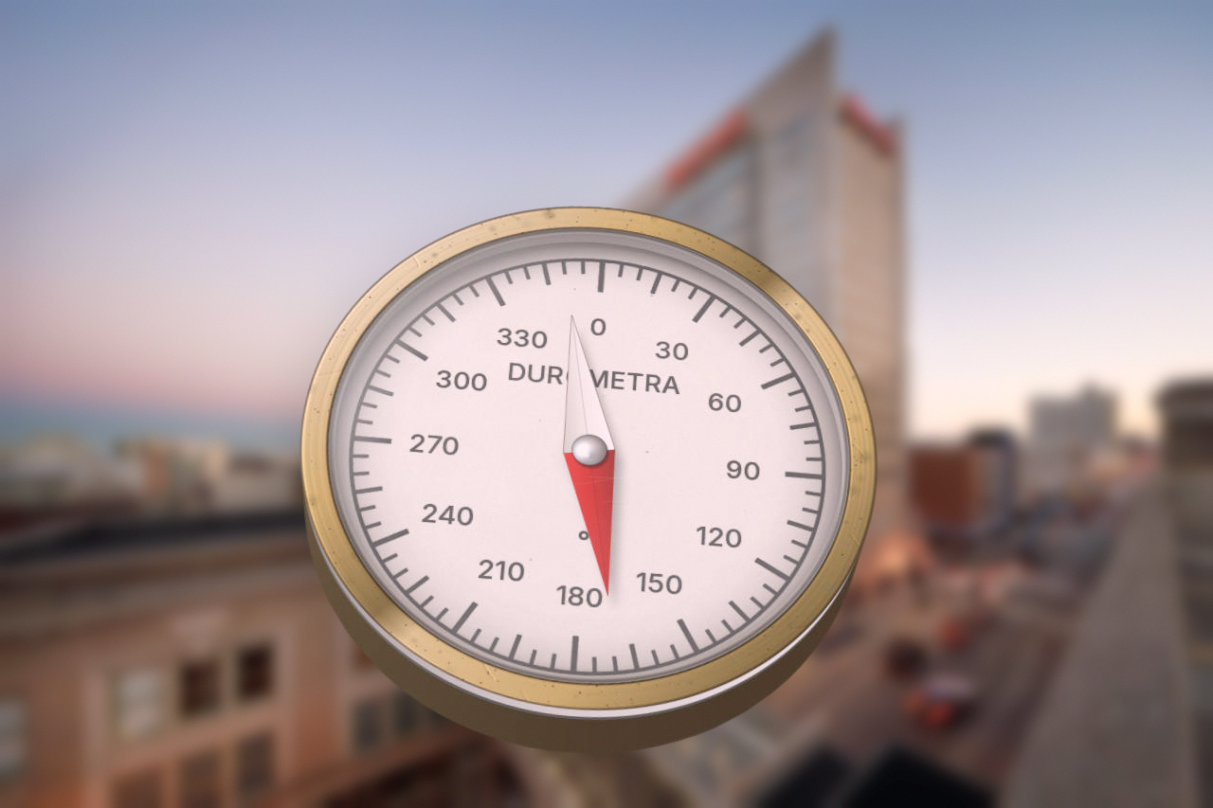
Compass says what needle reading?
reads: 170 °
